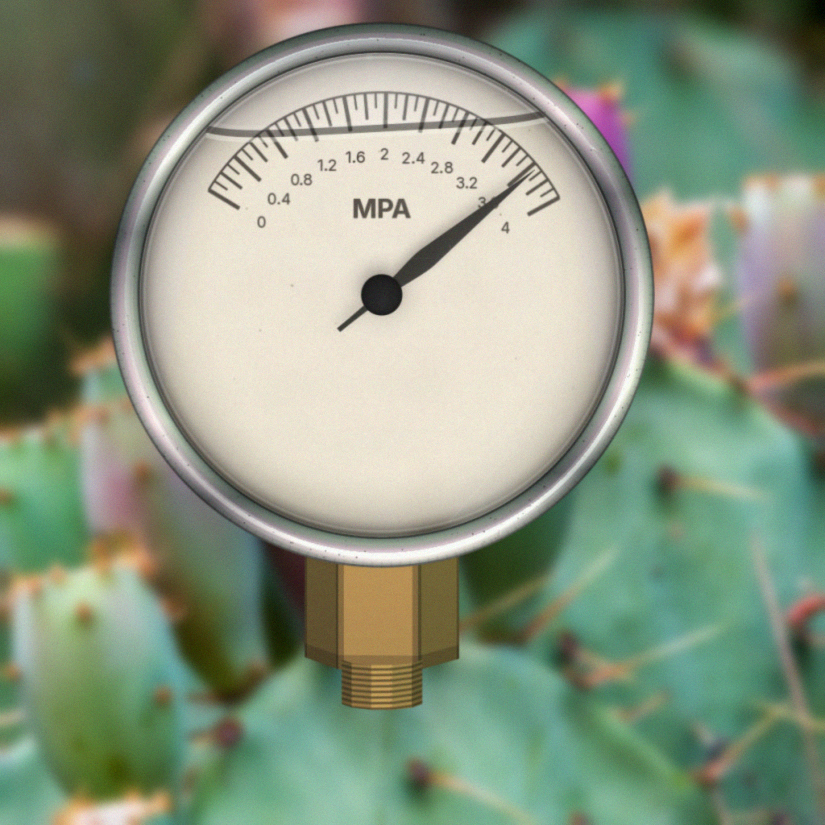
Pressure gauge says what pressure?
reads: 3.65 MPa
